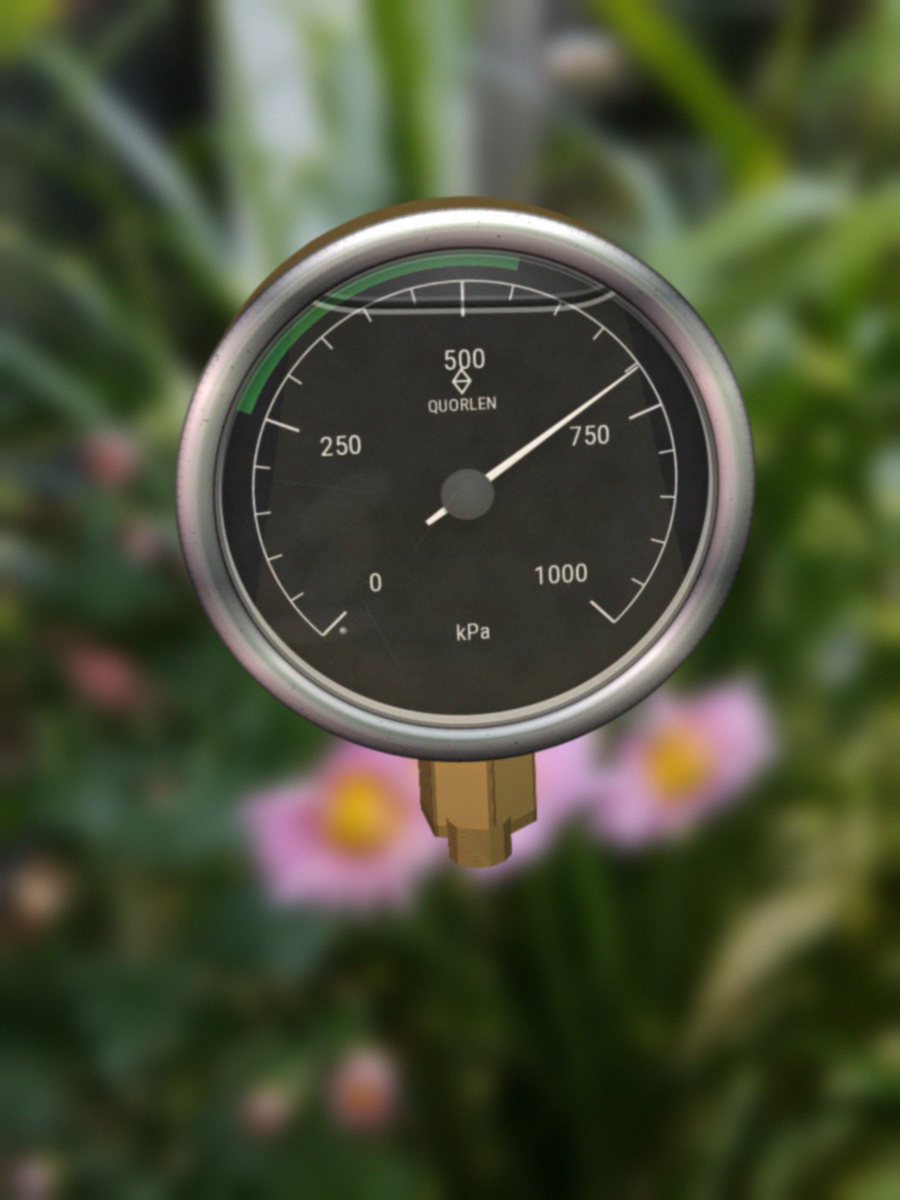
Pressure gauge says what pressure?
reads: 700 kPa
